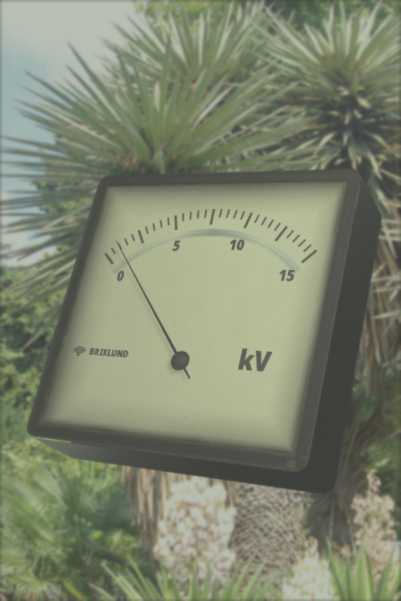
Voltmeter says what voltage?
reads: 1 kV
